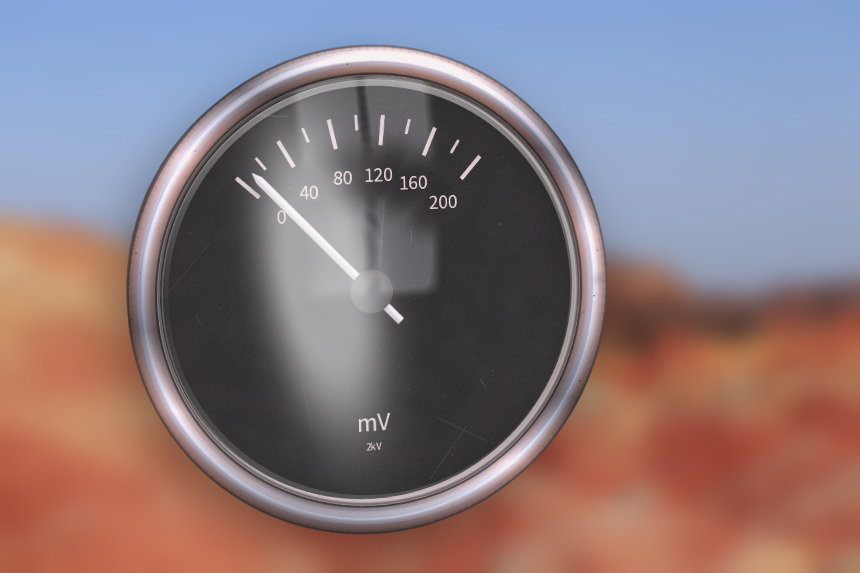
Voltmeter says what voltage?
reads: 10 mV
